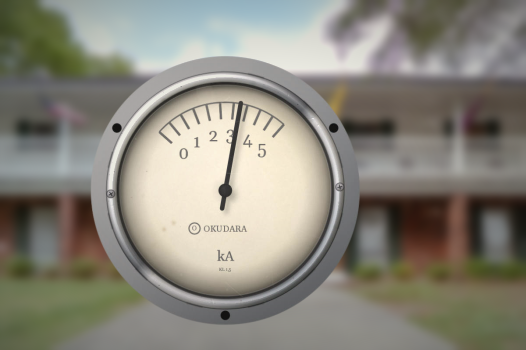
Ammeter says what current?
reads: 3.25 kA
